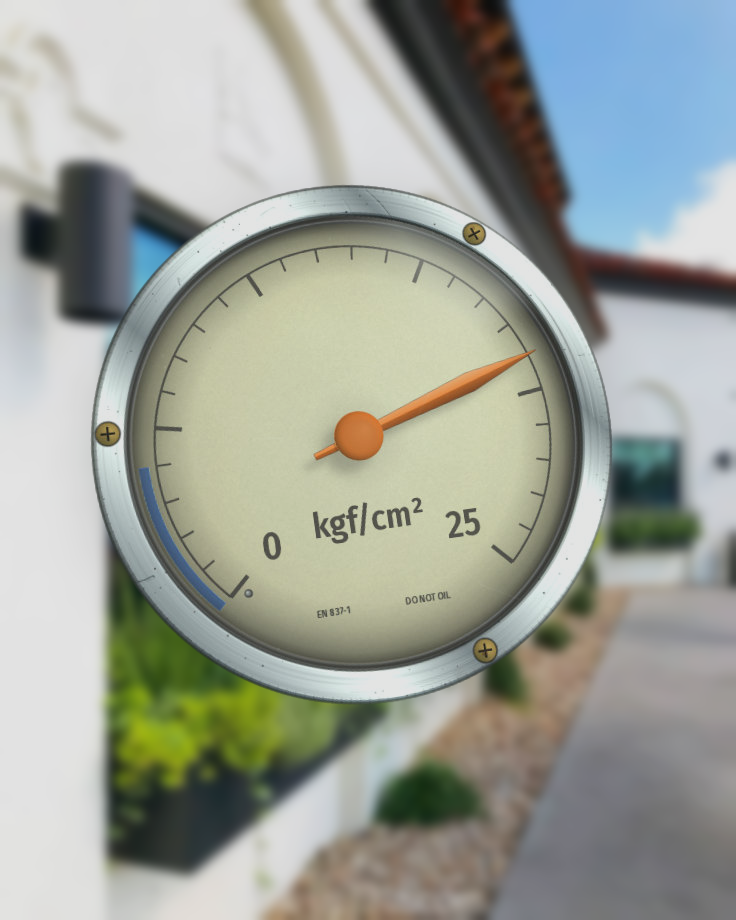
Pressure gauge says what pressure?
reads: 19 kg/cm²
